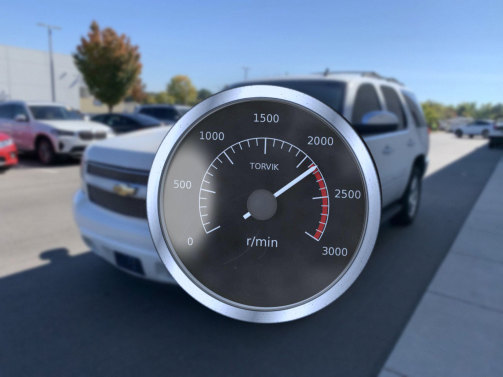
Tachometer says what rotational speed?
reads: 2150 rpm
